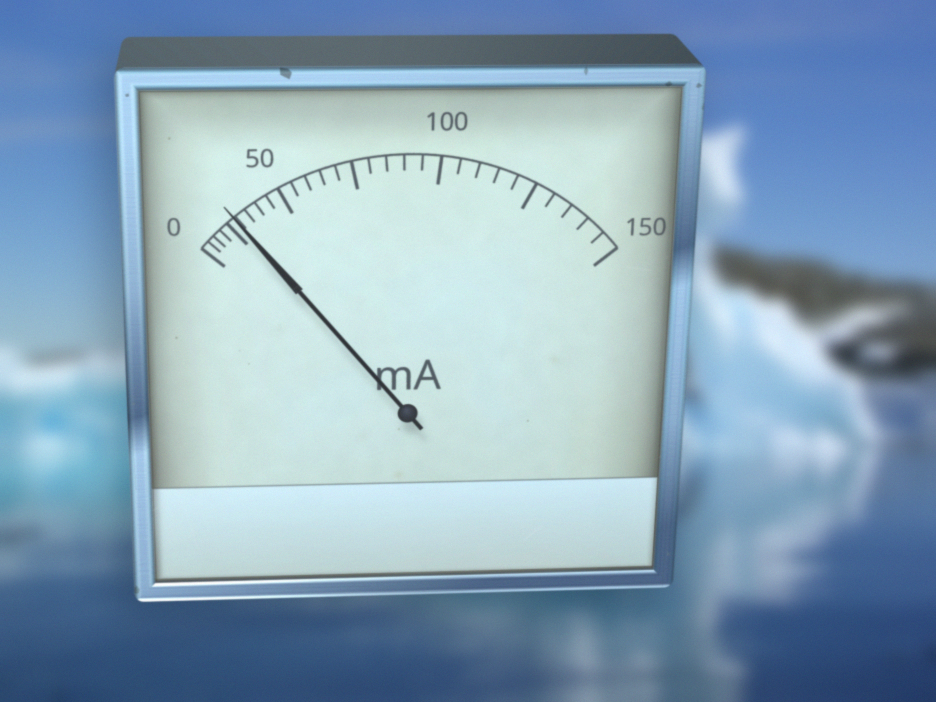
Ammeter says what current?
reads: 30 mA
